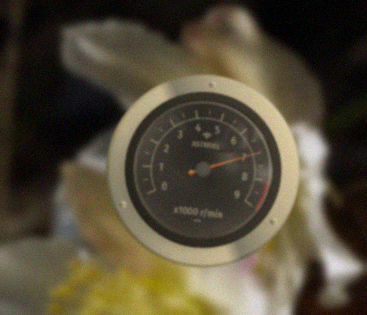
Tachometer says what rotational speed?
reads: 7000 rpm
